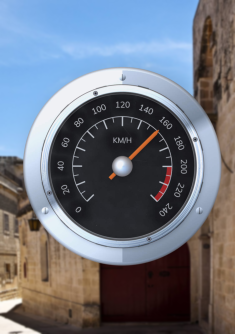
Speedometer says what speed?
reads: 160 km/h
